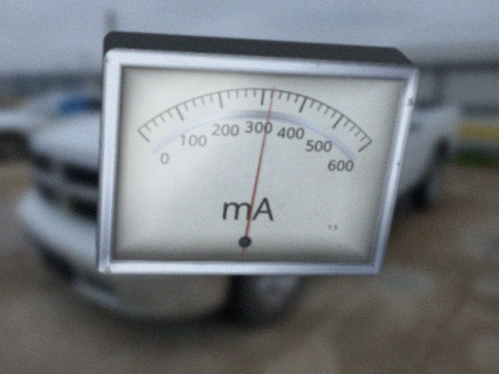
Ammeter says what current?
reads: 320 mA
